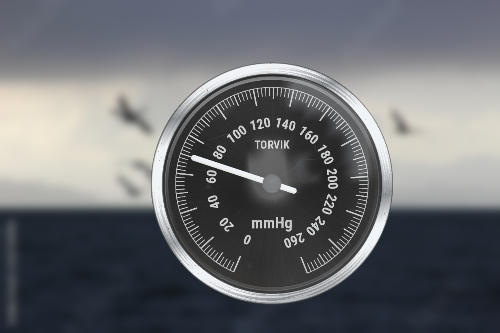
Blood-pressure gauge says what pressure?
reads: 70 mmHg
